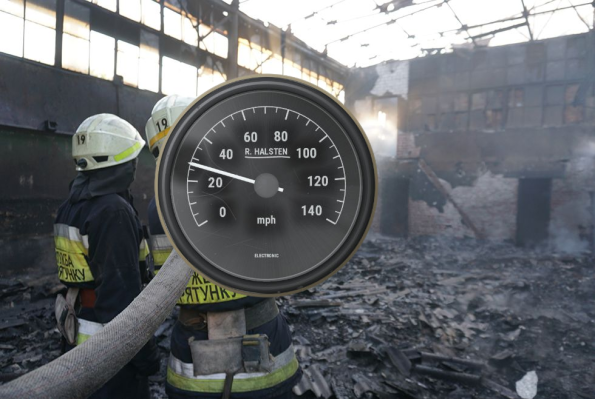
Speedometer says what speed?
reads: 27.5 mph
